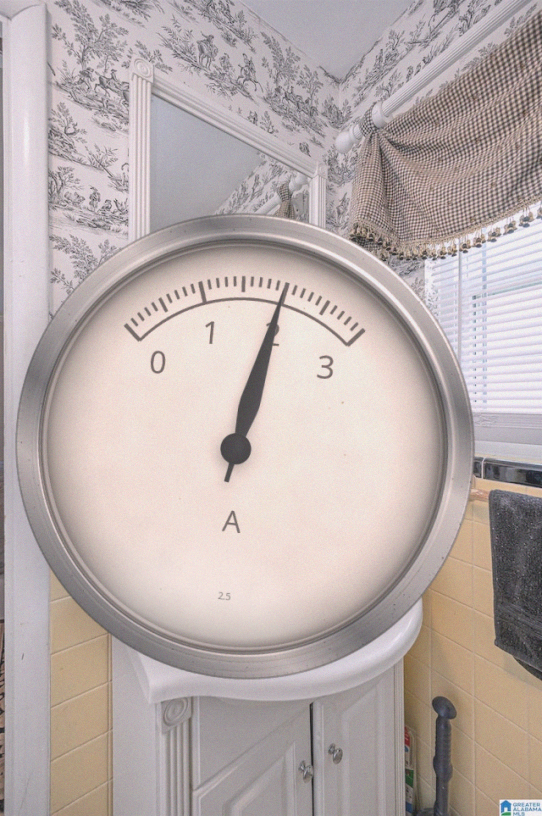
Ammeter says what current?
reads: 2 A
